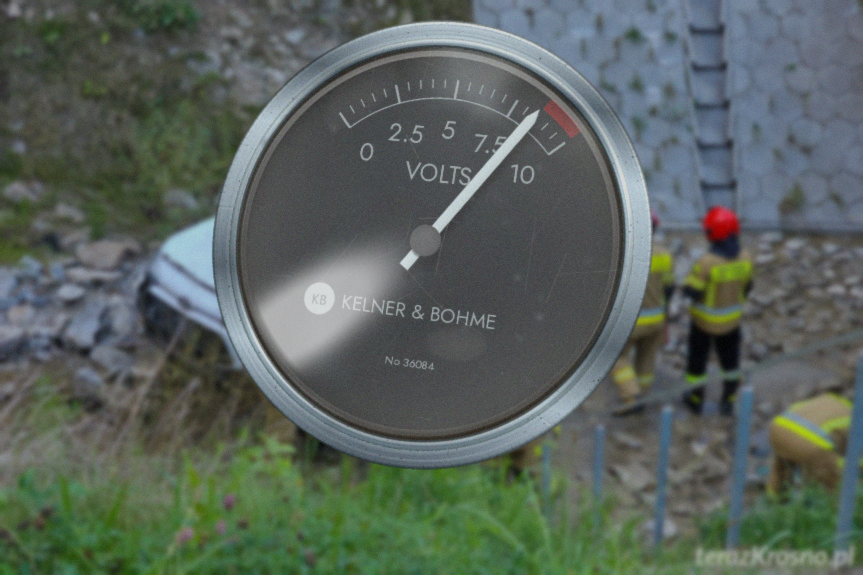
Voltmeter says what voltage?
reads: 8.5 V
